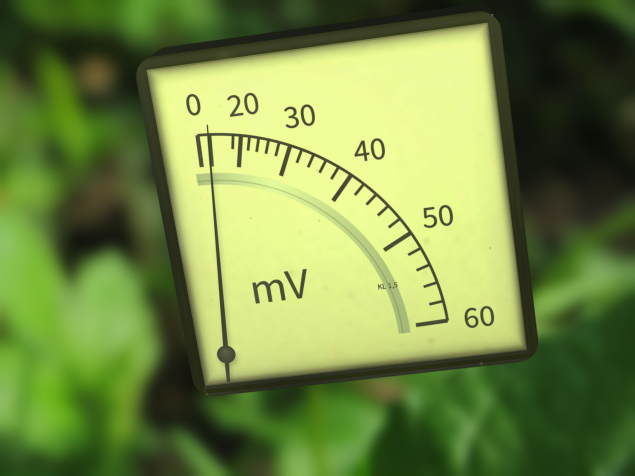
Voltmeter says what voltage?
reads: 10 mV
